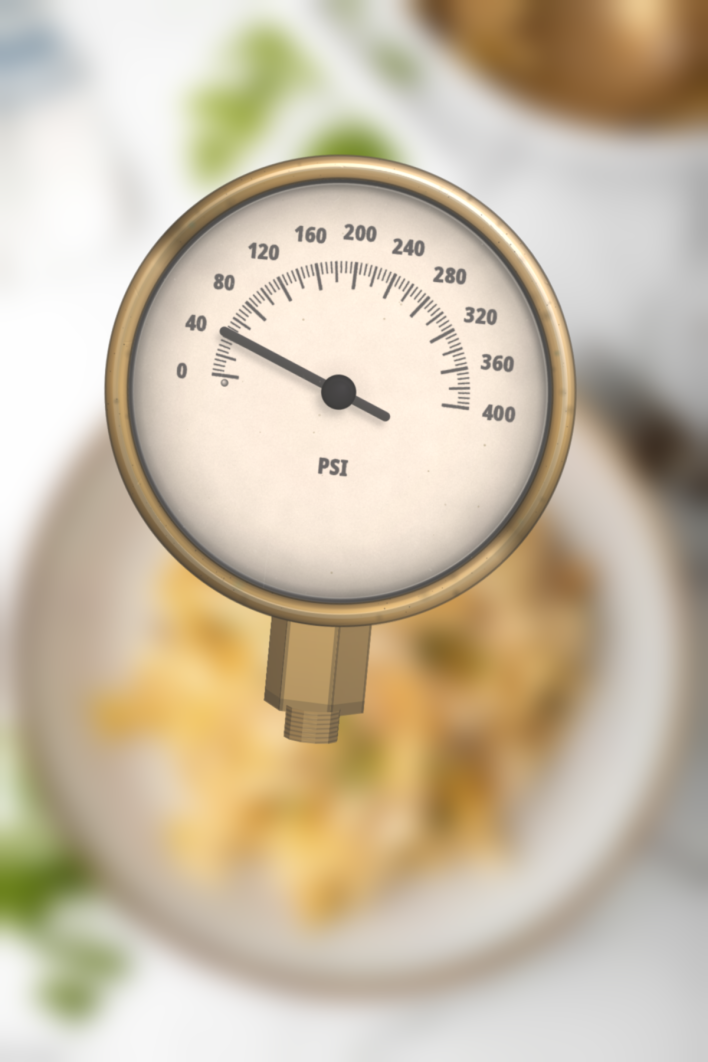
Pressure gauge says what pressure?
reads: 45 psi
